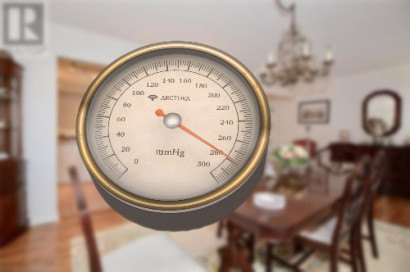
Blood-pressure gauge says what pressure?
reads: 280 mmHg
